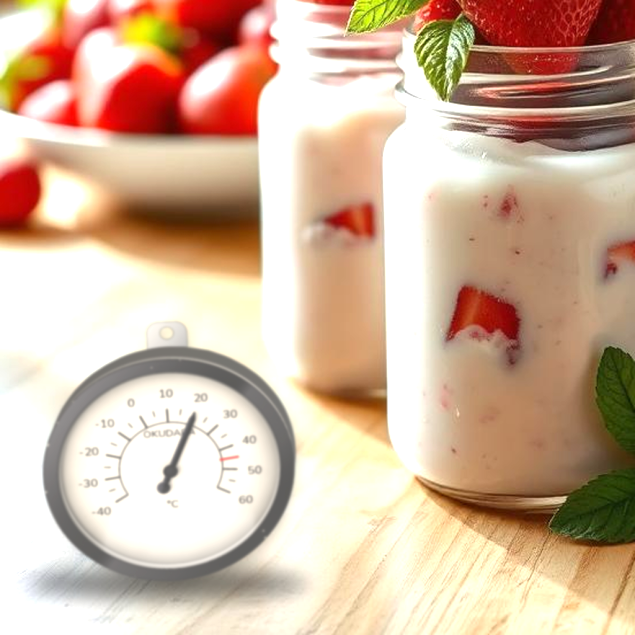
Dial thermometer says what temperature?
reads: 20 °C
